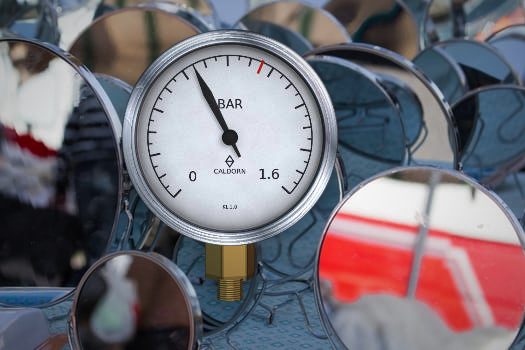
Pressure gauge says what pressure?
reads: 0.65 bar
